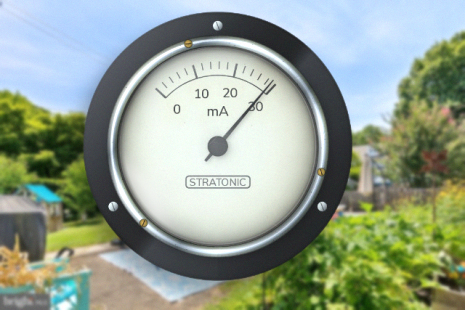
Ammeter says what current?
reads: 29 mA
